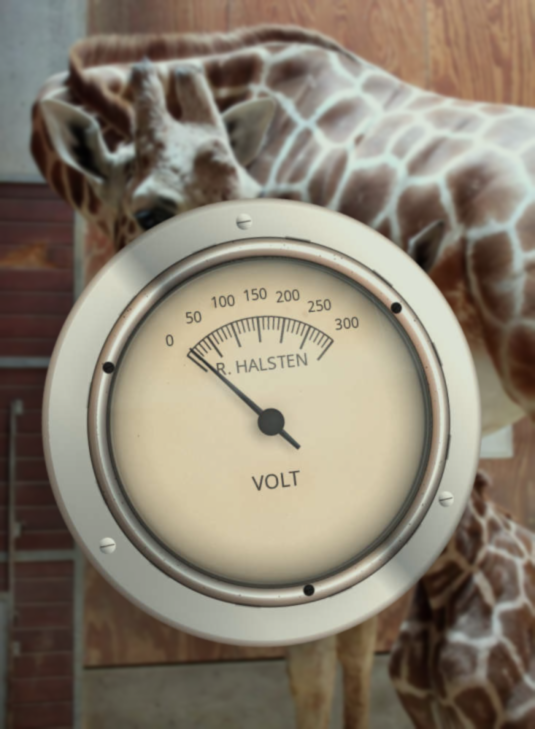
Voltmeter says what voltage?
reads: 10 V
